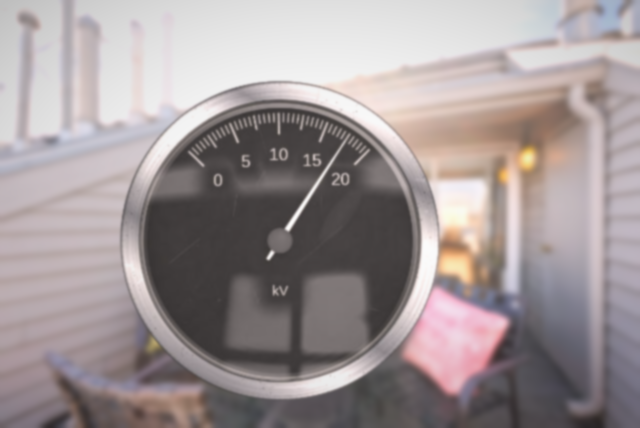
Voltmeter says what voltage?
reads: 17.5 kV
